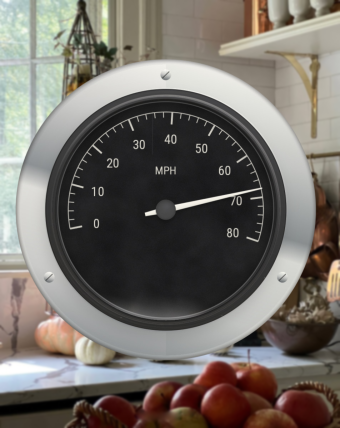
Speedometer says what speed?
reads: 68 mph
